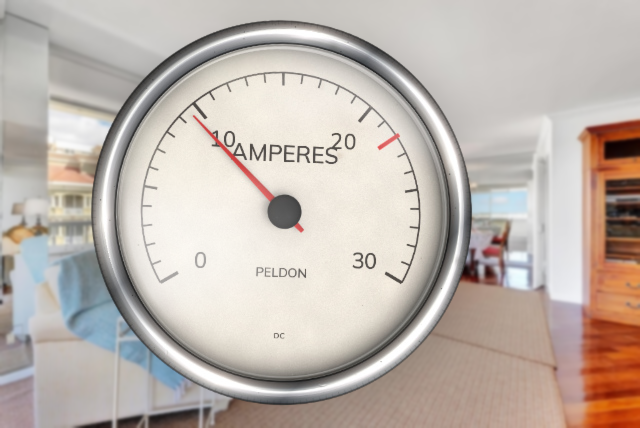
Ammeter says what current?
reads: 9.5 A
